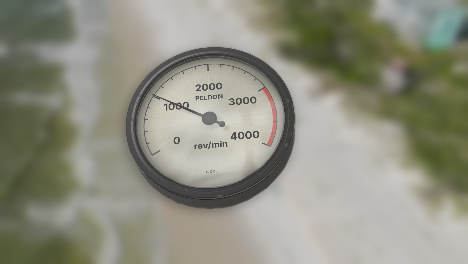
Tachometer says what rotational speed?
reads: 1000 rpm
